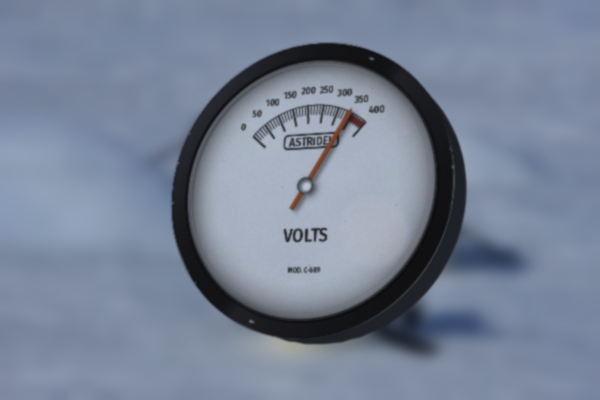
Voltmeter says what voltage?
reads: 350 V
